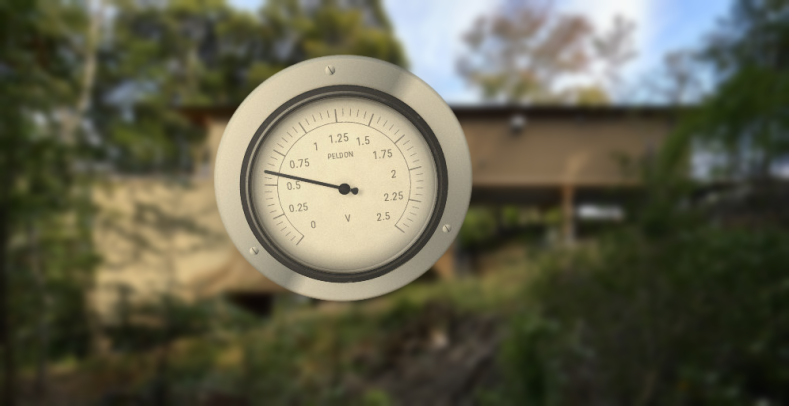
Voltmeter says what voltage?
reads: 0.6 V
